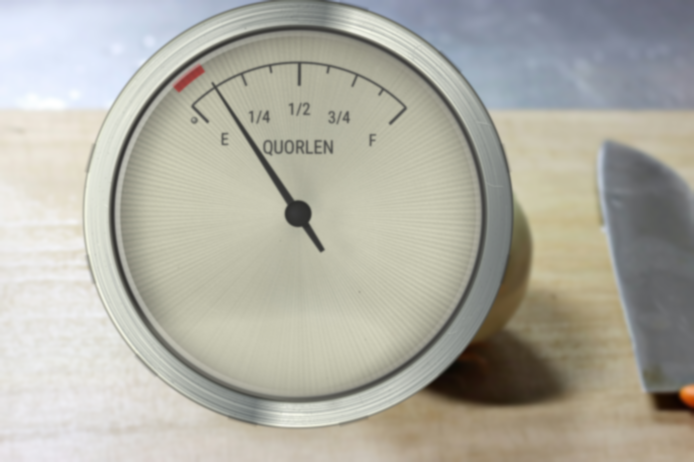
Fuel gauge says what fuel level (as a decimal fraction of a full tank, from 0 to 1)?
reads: 0.125
